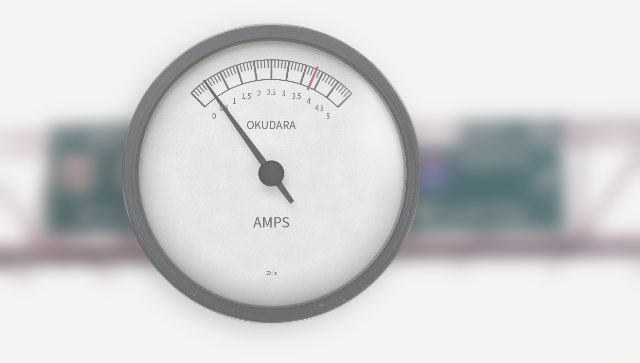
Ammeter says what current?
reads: 0.5 A
